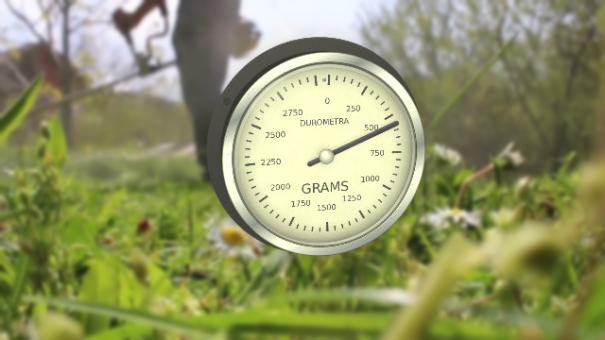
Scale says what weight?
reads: 550 g
